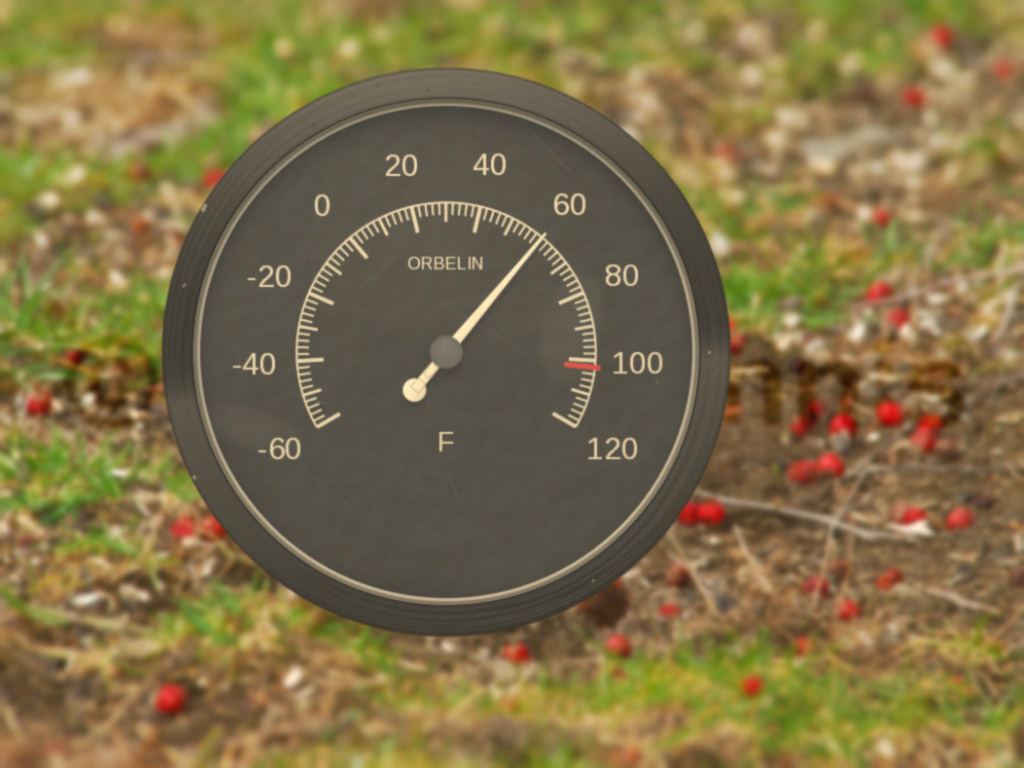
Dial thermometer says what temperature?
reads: 60 °F
